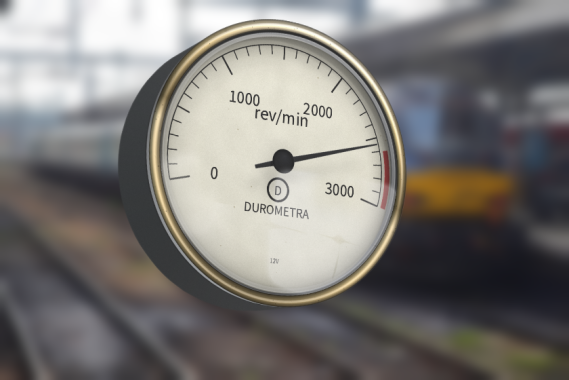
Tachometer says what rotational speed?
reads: 2550 rpm
